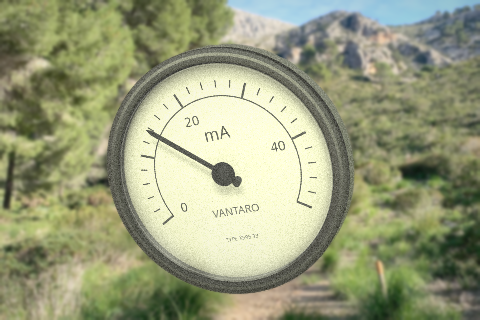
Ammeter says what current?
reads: 14 mA
